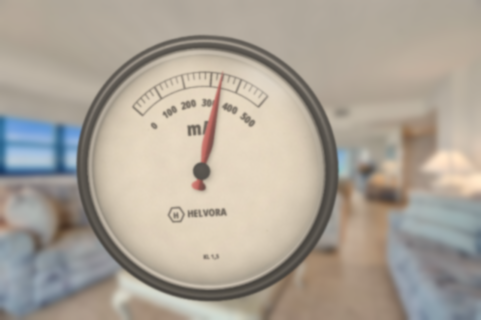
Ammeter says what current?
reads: 340 mA
